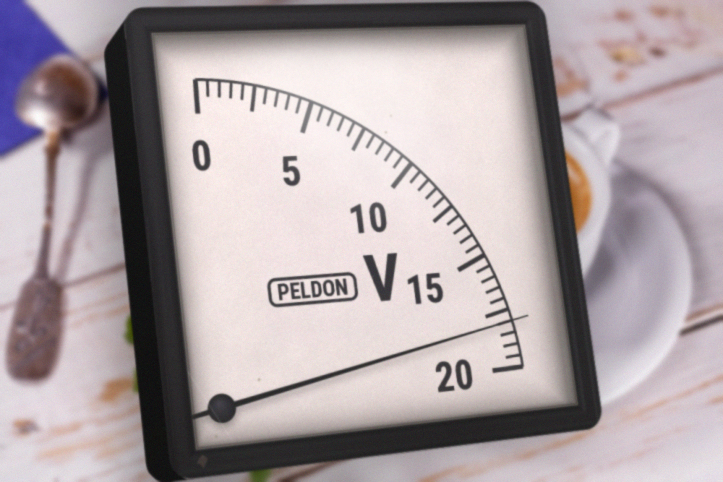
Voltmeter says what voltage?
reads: 18 V
